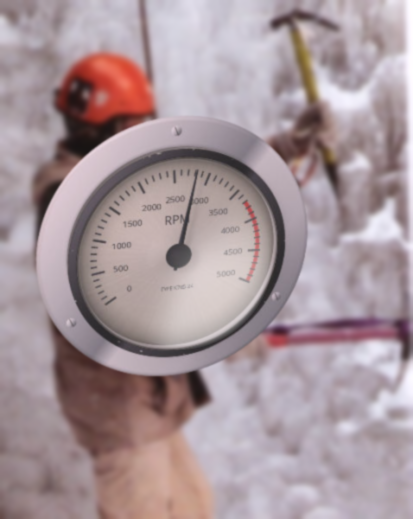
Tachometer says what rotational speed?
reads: 2800 rpm
